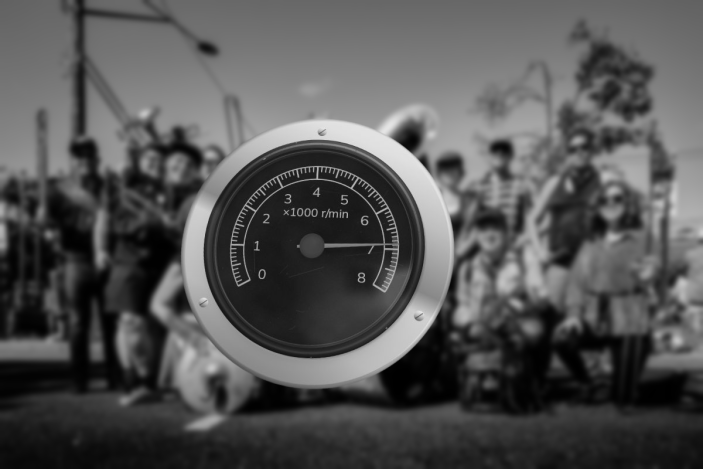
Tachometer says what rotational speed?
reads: 6900 rpm
